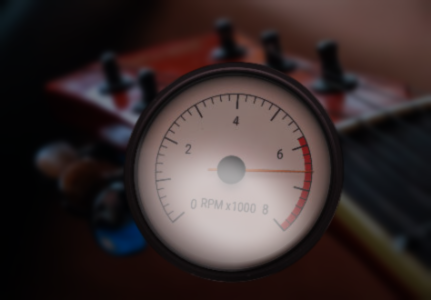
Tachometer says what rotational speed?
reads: 6600 rpm
